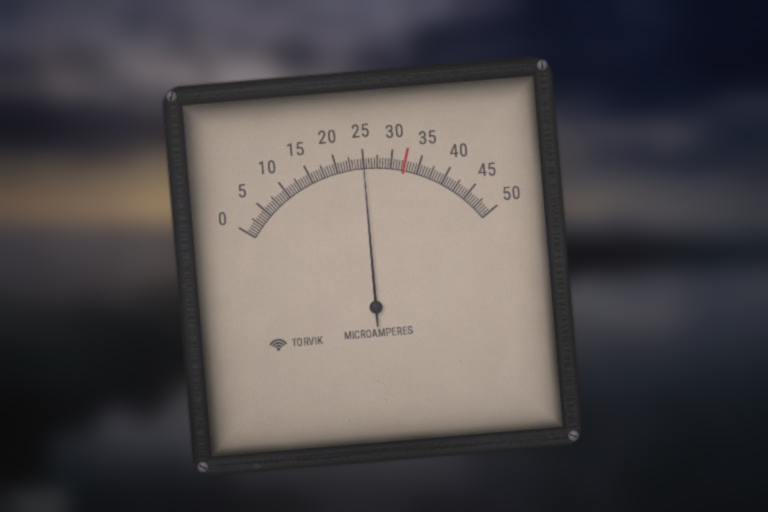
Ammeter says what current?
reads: 25 µA
